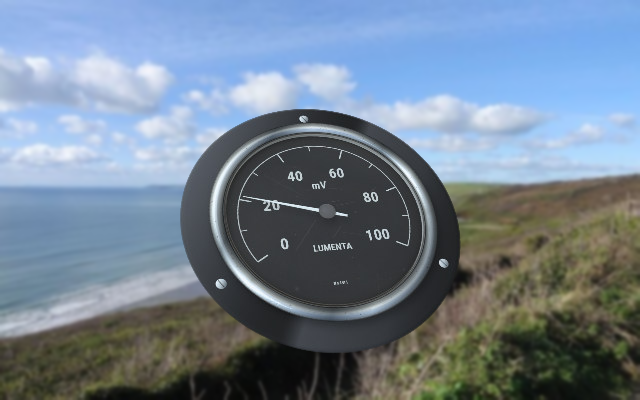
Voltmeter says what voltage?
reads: 20 mV
